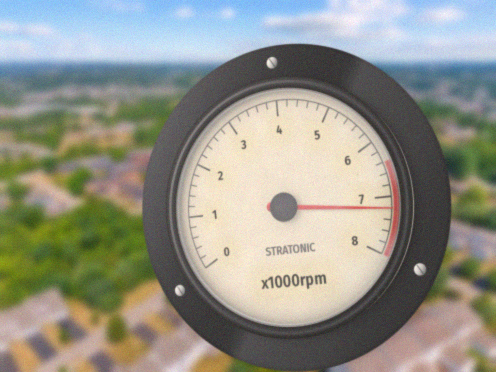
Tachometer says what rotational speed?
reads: 7200 rpm
